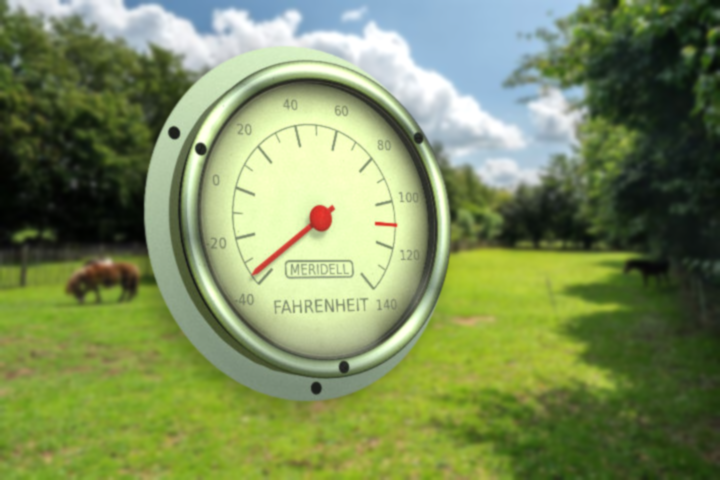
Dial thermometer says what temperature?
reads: -35 °F
